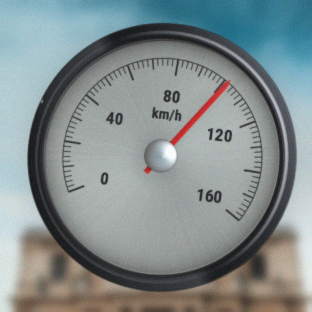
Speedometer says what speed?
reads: 102 km/h
